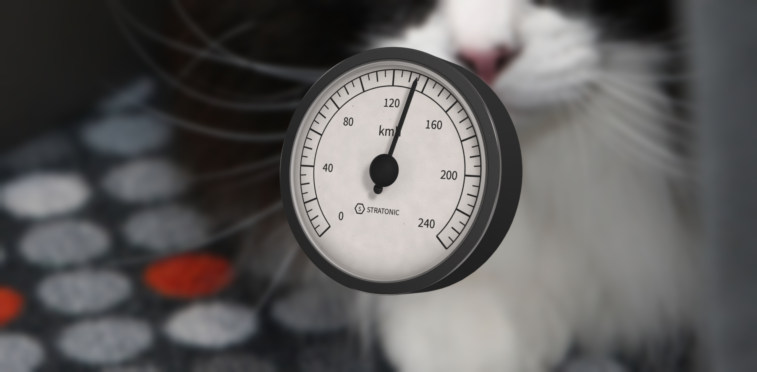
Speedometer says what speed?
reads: 135 km/h
